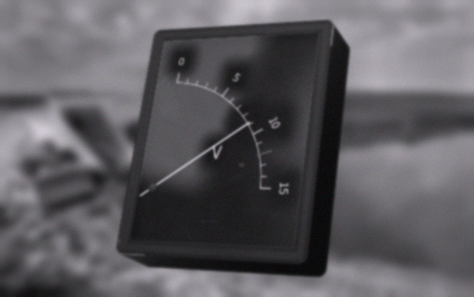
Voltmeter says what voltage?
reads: 9 V
